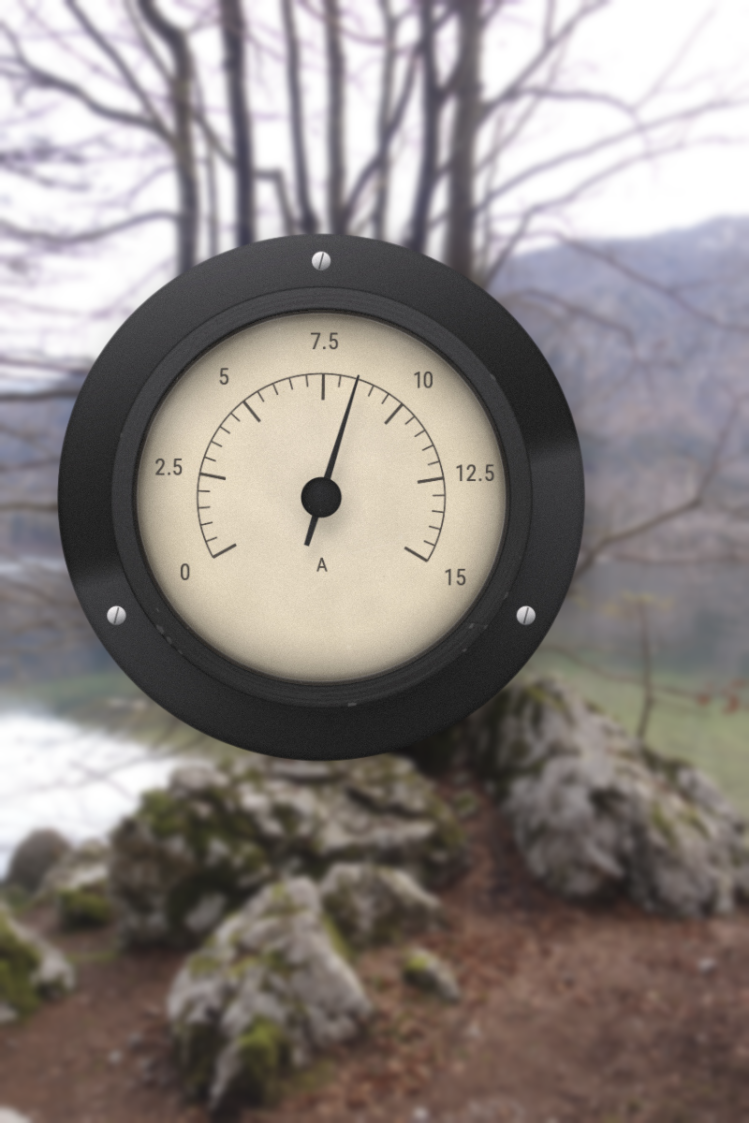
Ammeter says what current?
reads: 8.5 A
